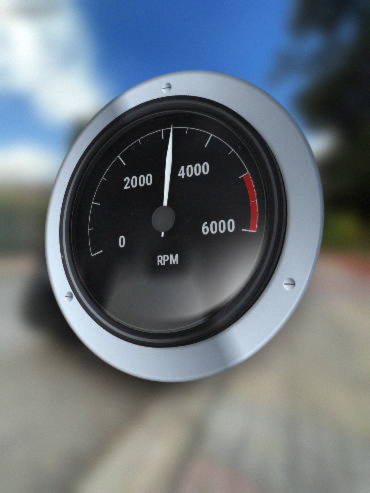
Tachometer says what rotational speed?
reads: 3250 rpm
